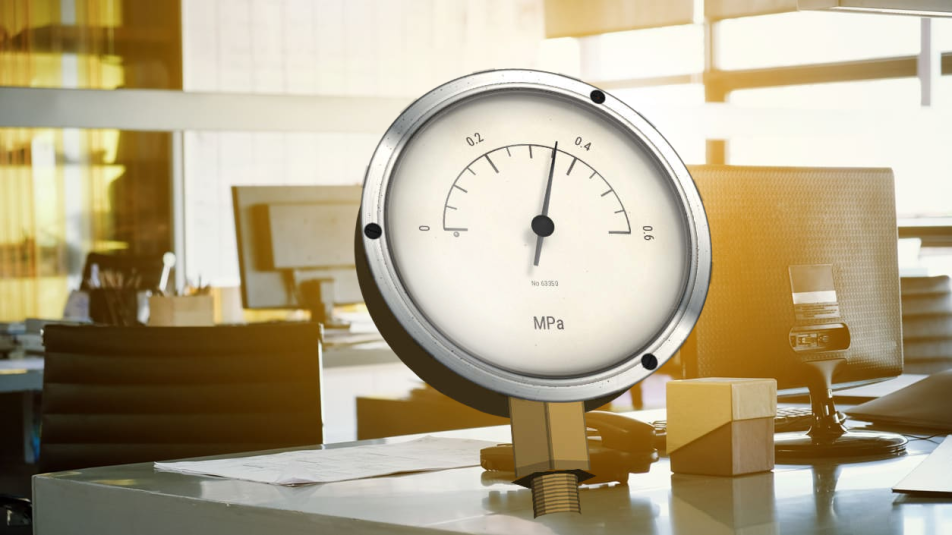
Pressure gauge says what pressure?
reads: 0.35 MPa
